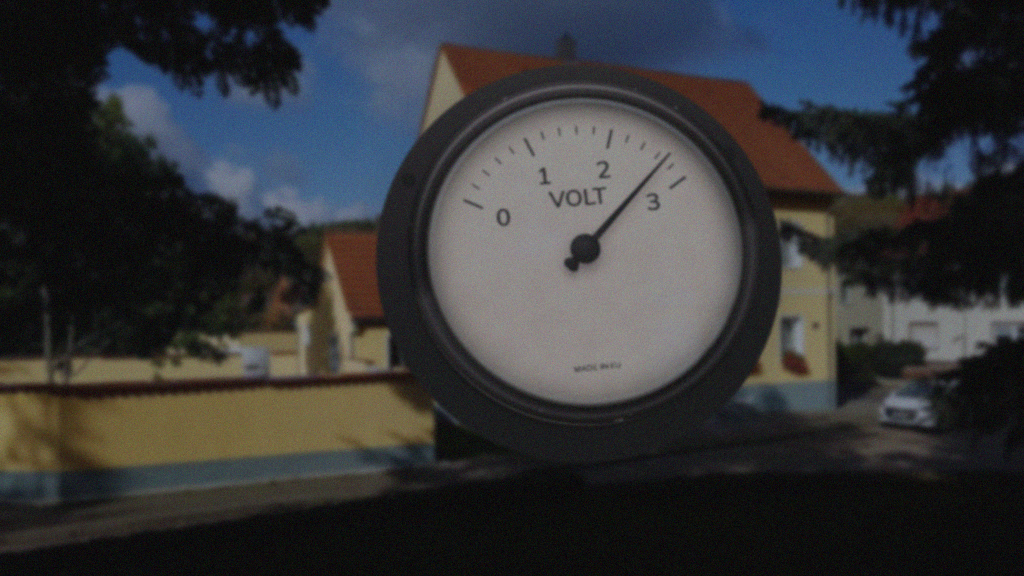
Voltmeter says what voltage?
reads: 2.7 V
